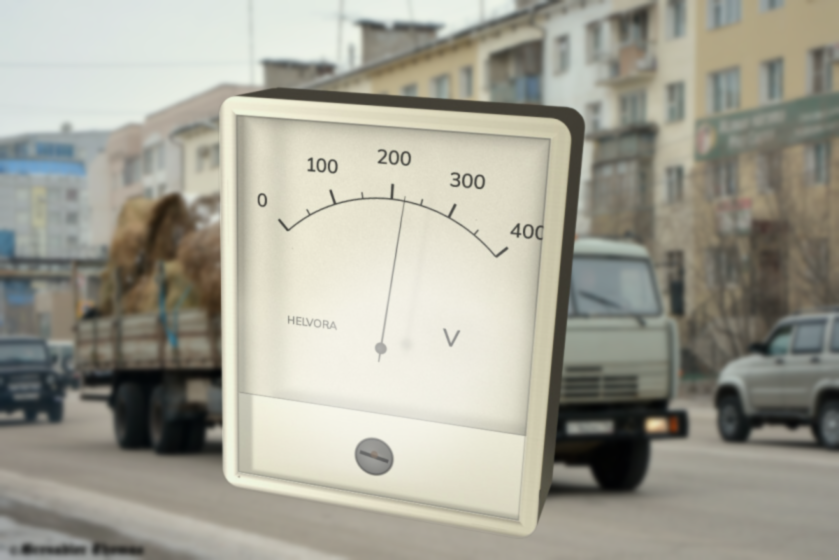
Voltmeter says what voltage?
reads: 225 V
